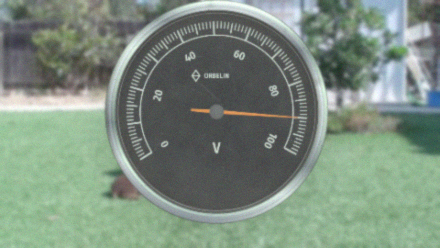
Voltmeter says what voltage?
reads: 90 V
